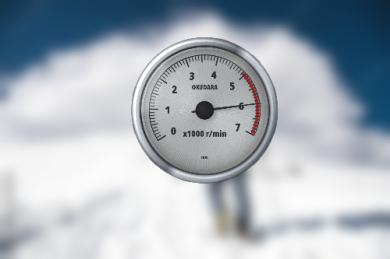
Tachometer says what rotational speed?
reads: 6000 rpm
